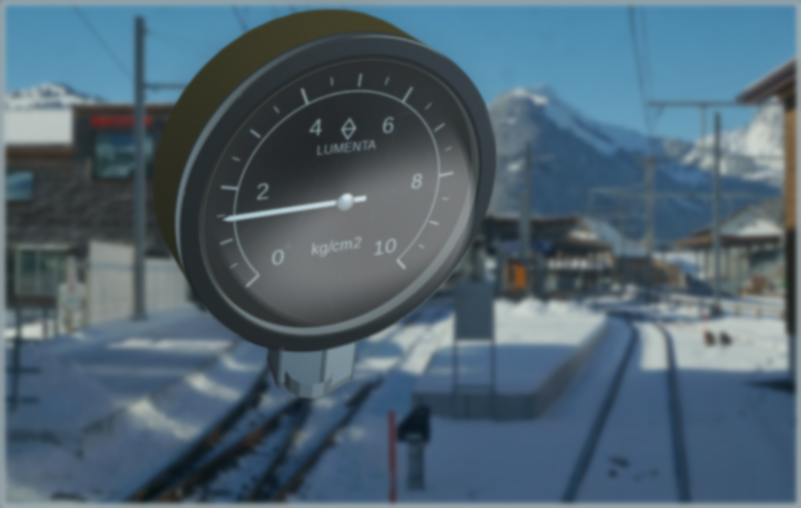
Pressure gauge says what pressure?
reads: 1.5 kg/cm²
